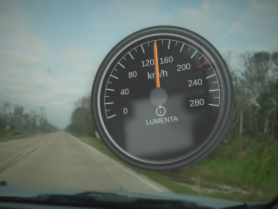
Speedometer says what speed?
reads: 140 km/h
